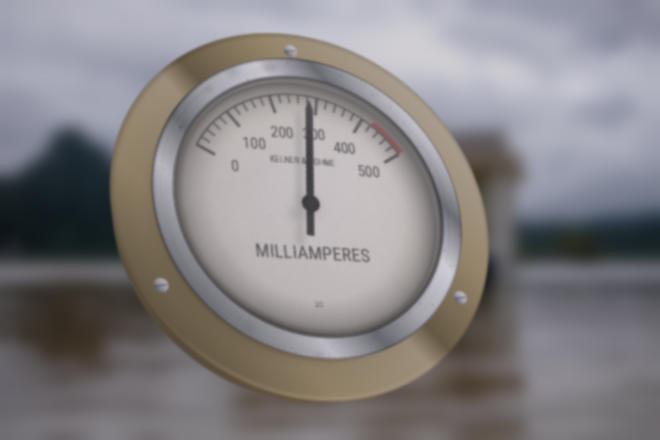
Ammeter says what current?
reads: 280 mA
